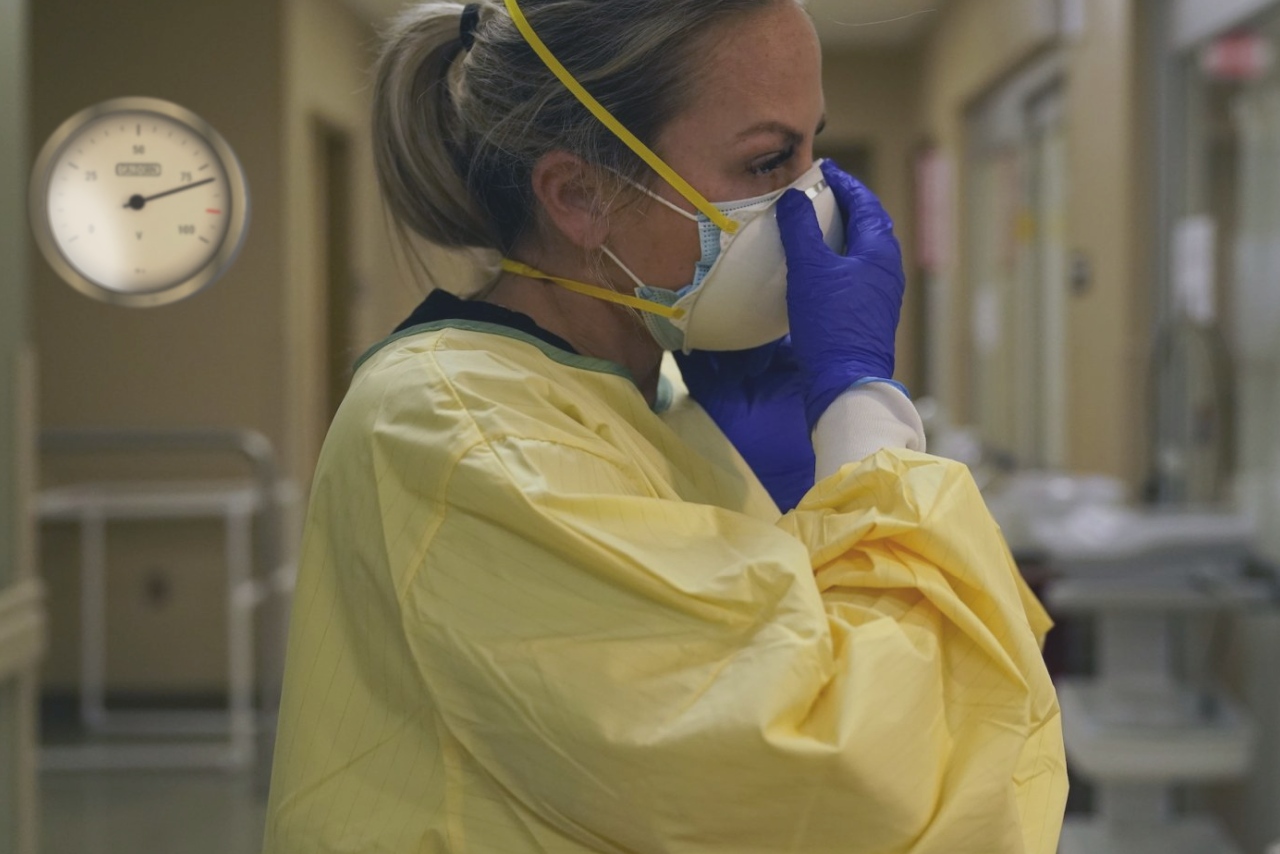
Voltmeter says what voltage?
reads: 80 V
